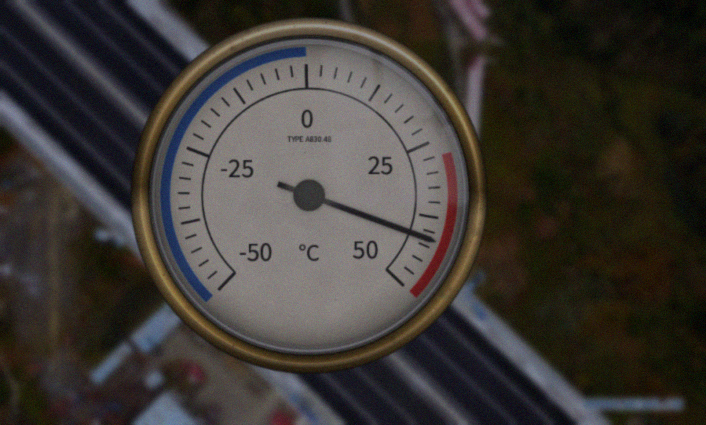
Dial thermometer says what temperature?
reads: 41.25 °C
